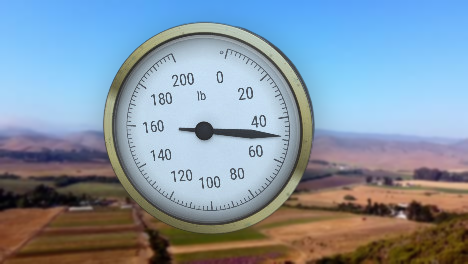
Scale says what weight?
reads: 48 lb
